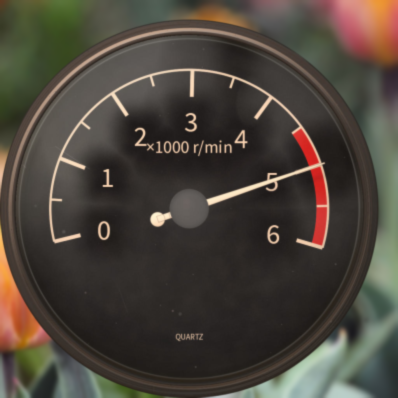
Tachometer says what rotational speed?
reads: 5000 rpm
